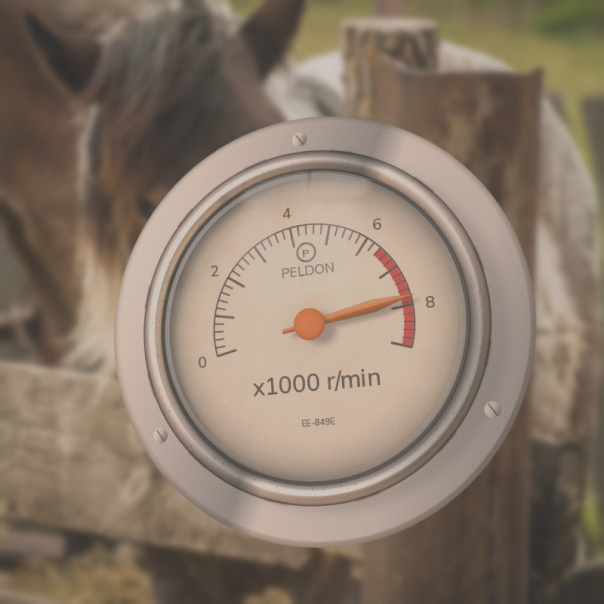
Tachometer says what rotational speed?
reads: 7800 rpm
